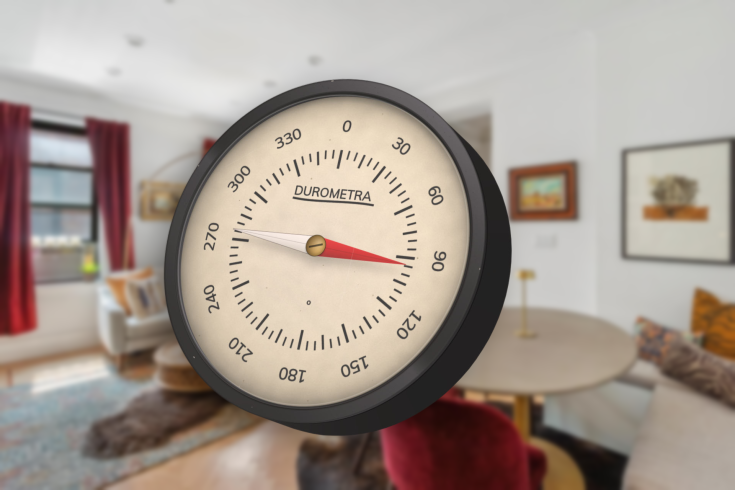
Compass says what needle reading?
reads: 95 °
